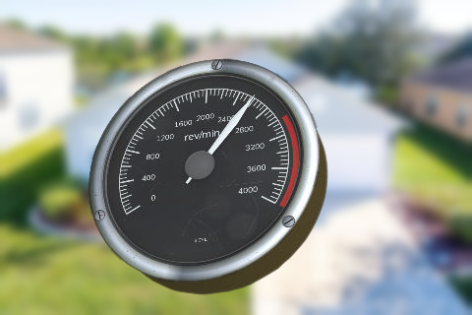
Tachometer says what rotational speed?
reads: 2600 rpm
